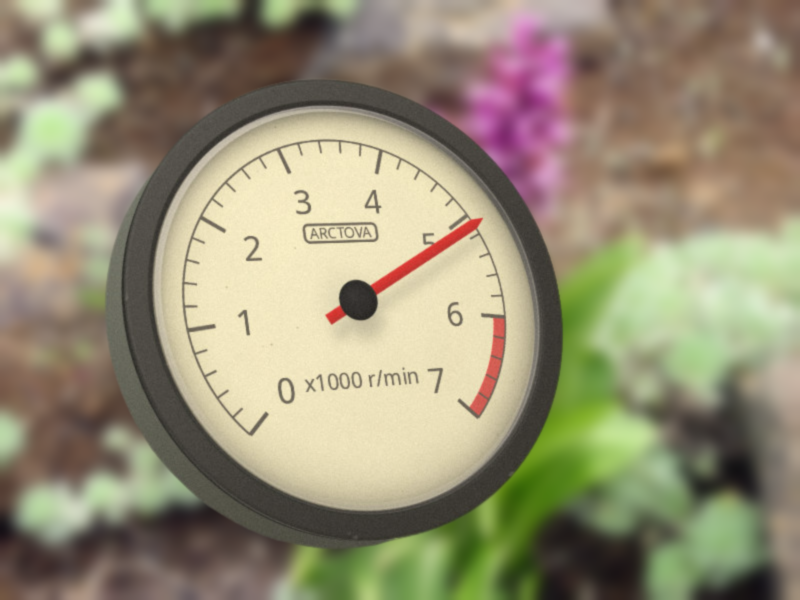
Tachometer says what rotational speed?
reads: 5100 rpm
